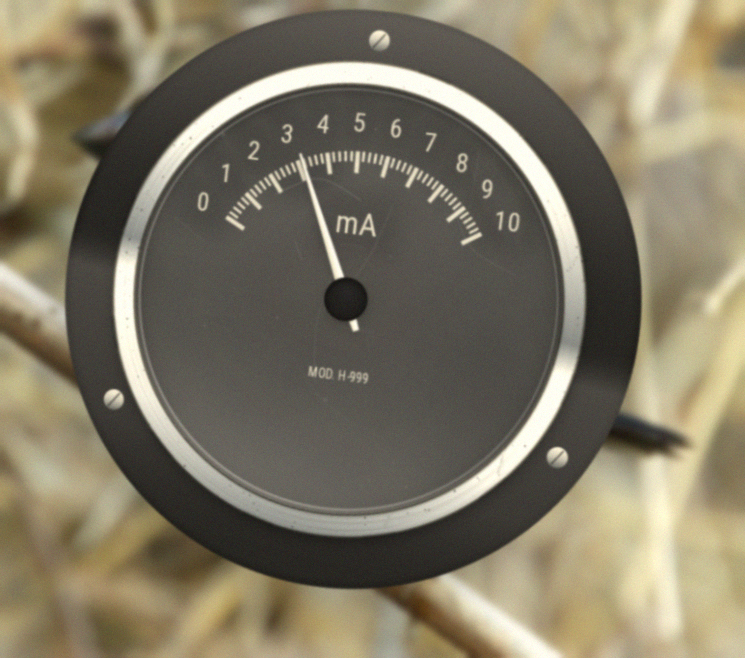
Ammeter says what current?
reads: 3.2 mA
